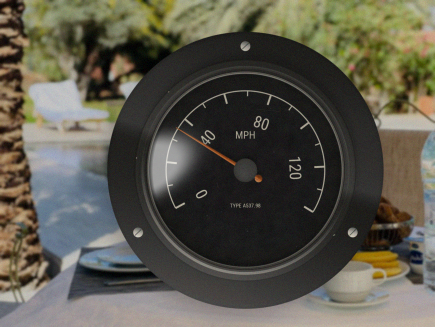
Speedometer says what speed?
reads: 35 mph
